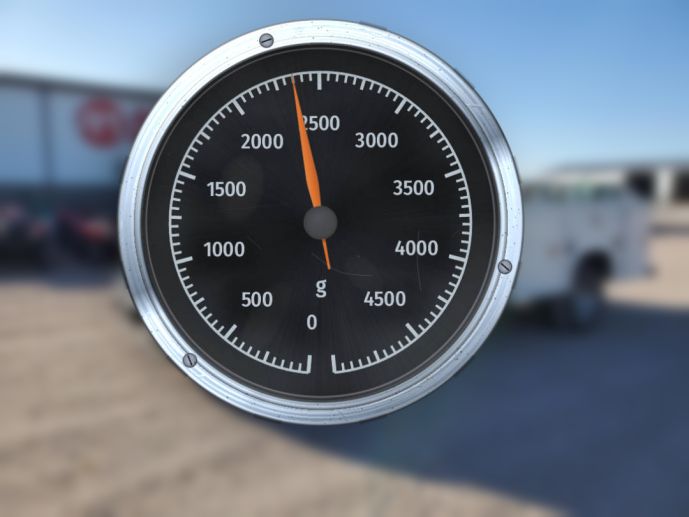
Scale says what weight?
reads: 2350 g
